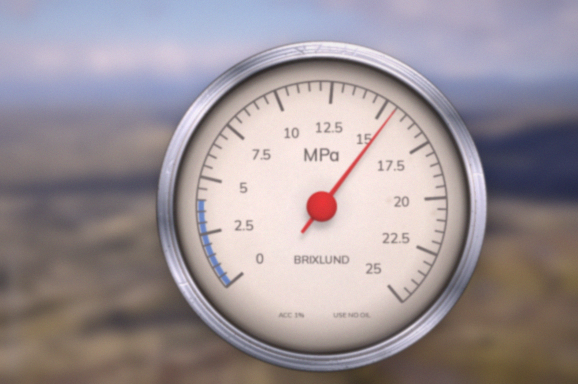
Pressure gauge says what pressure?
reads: 15.5 MPa
